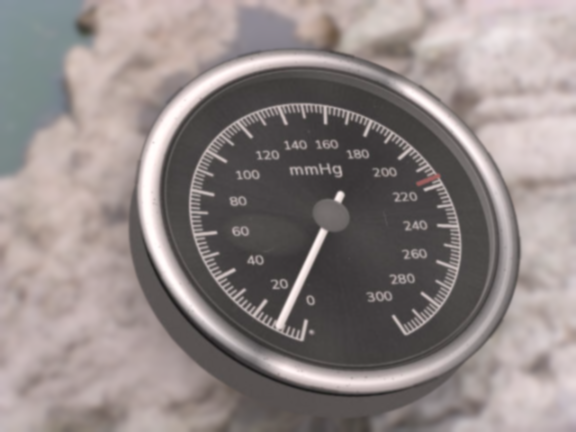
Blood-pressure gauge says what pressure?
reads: 10 mmHg
